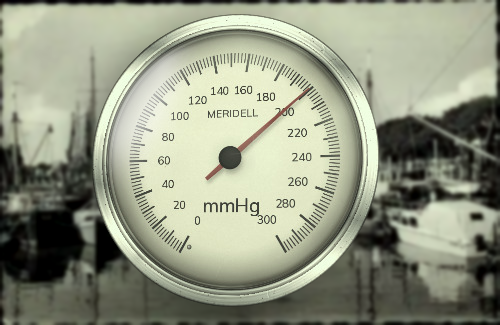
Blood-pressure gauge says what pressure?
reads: 200 mmHg
